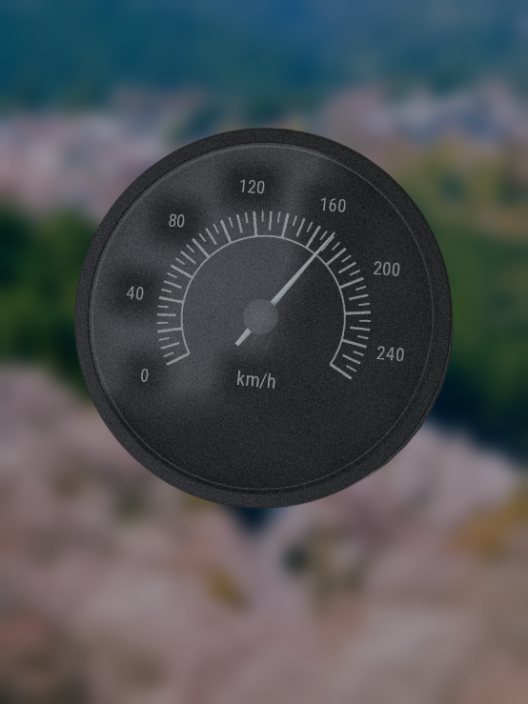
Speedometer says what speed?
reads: 170 km/h
